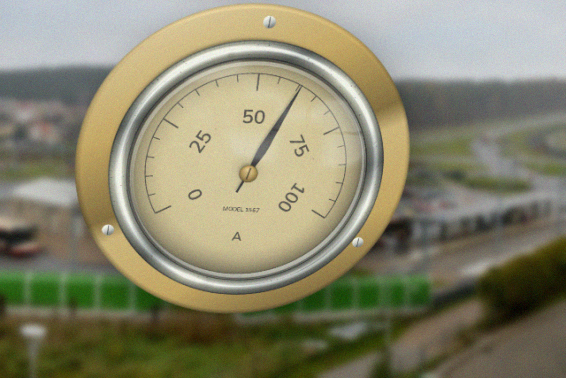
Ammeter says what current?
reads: 60 A
